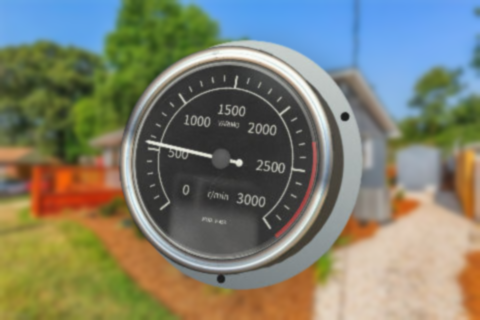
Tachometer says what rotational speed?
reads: 550 rpm
